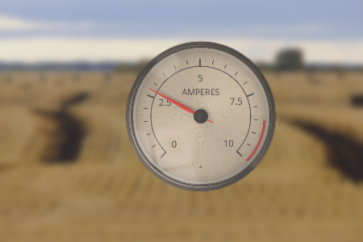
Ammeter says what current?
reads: 2.75 A
